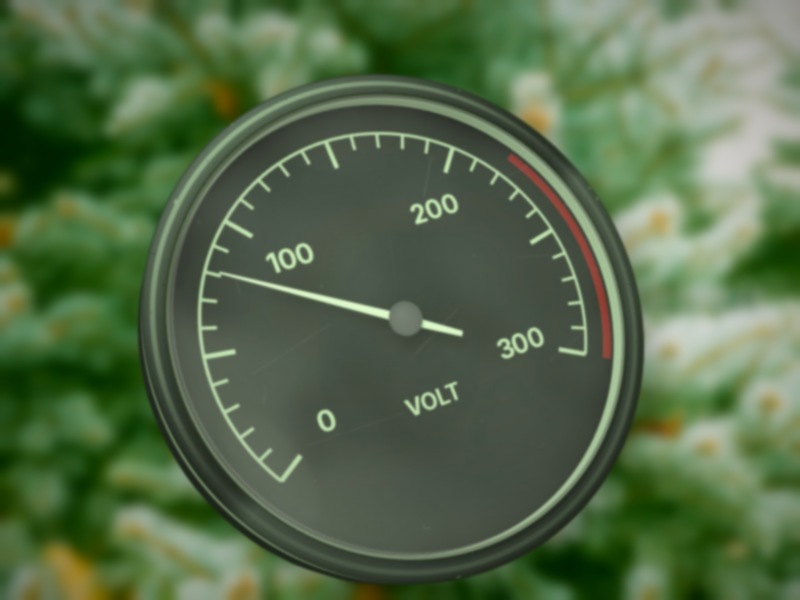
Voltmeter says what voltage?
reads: 80 V
